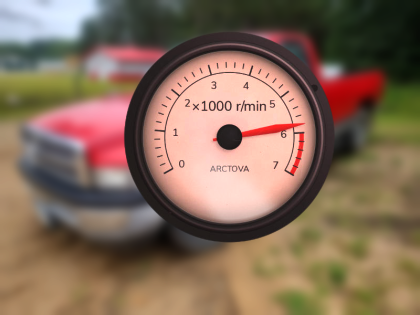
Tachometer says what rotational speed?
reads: 5800 rpm
